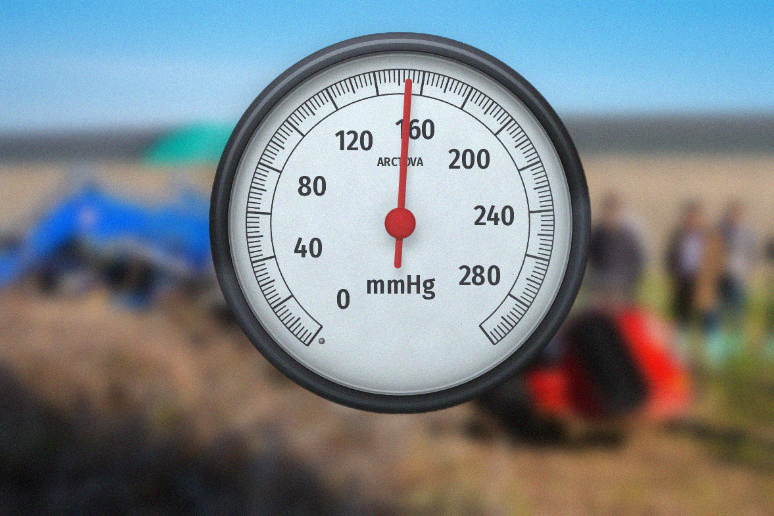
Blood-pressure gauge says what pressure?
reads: 154 mmHg
